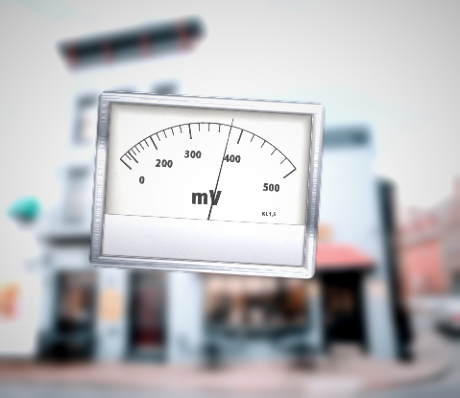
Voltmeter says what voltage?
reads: 380 mV
